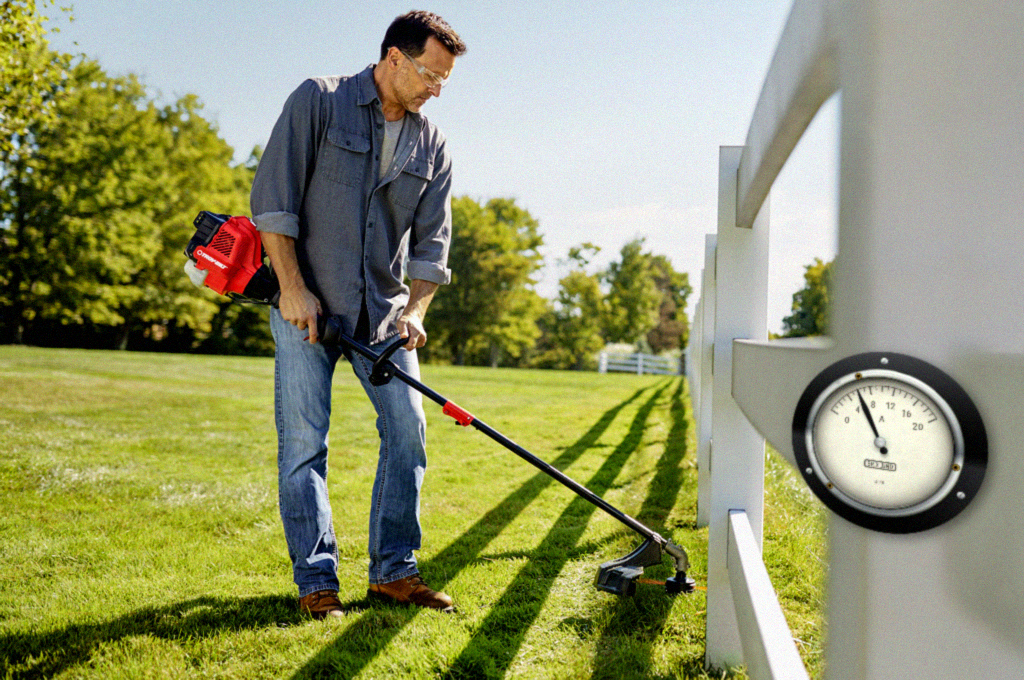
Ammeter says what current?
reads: 6 A
